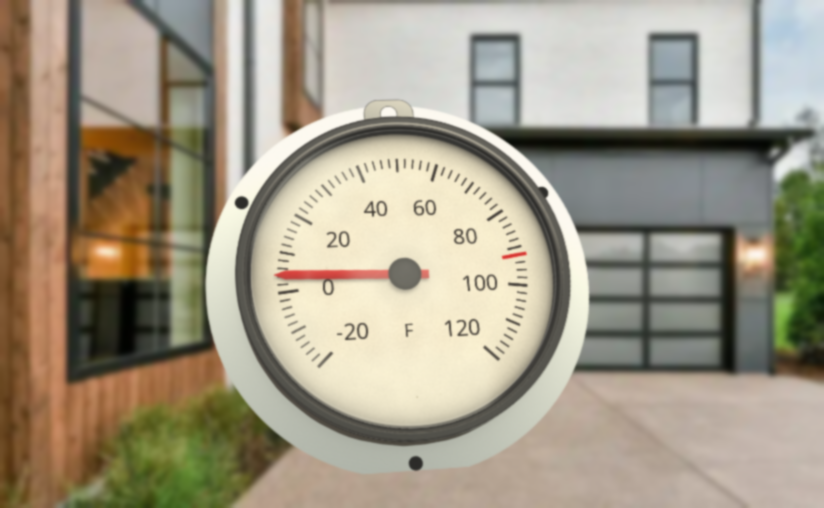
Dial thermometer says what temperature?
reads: 4 °F
